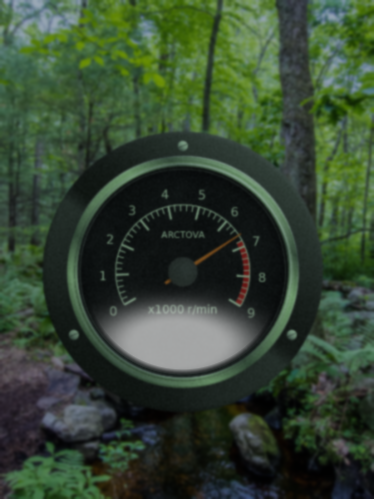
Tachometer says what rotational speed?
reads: 6600 rpm
